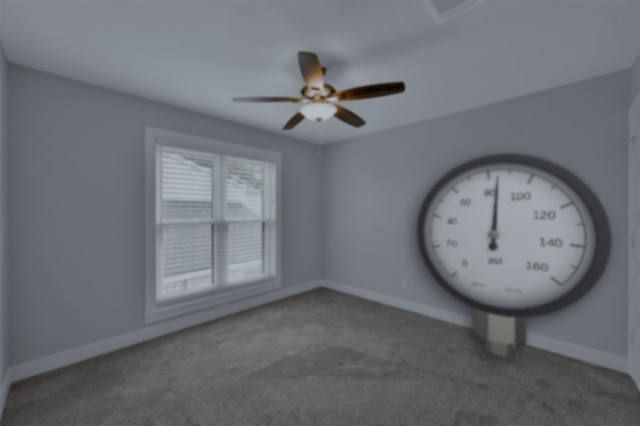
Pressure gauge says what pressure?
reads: 85 psi
